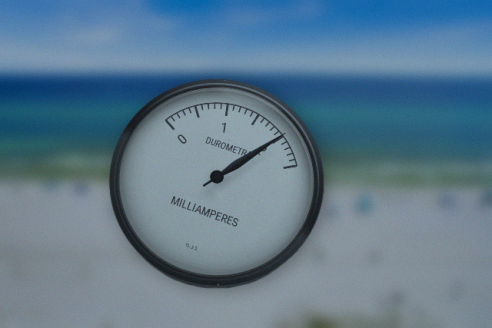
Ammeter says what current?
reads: 2 mA
